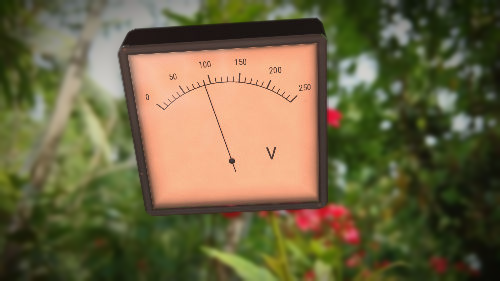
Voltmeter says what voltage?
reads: 90 V
